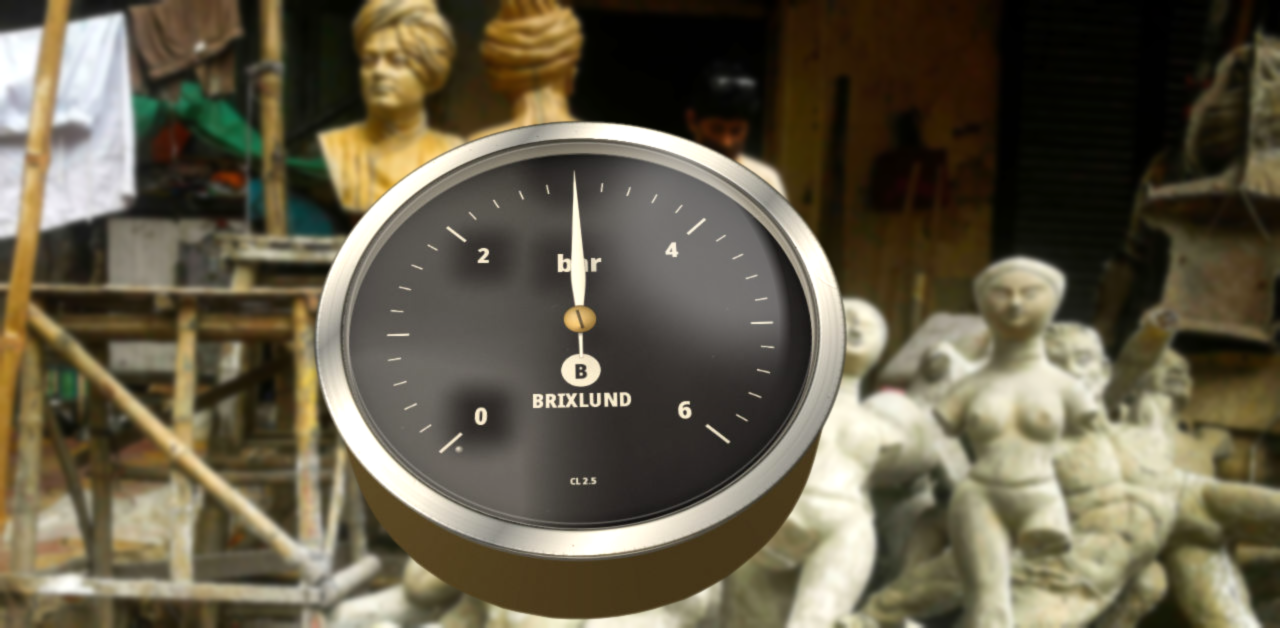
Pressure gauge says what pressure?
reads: 3 bar
